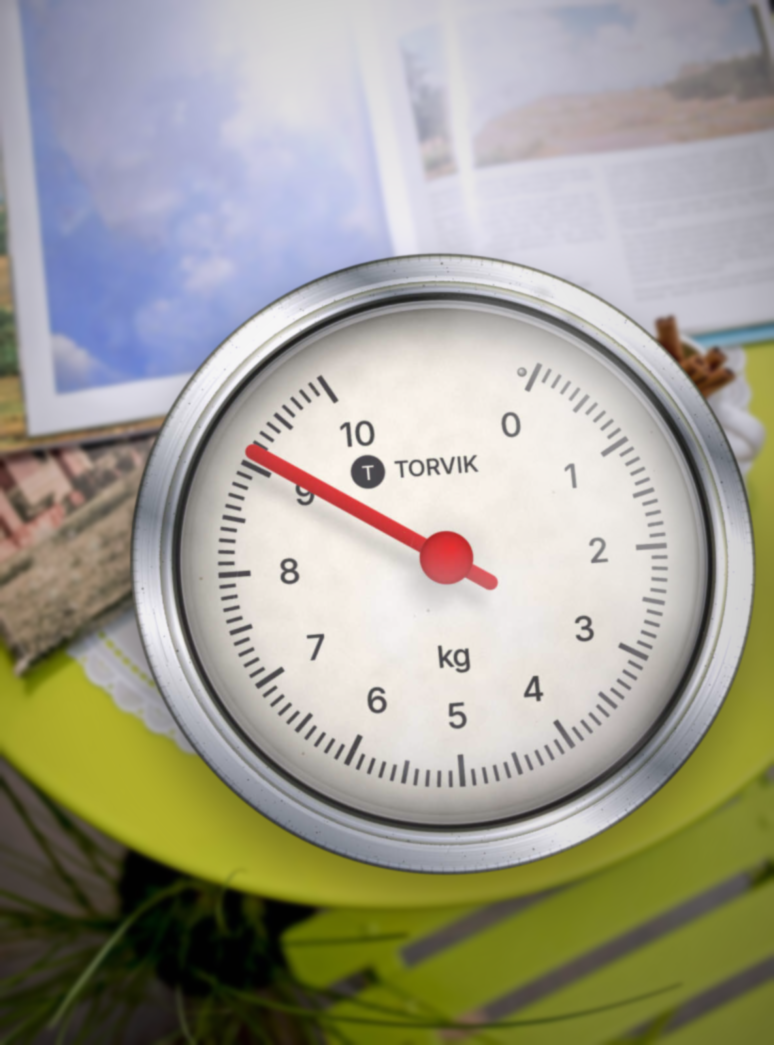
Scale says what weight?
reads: 9.1 kg
